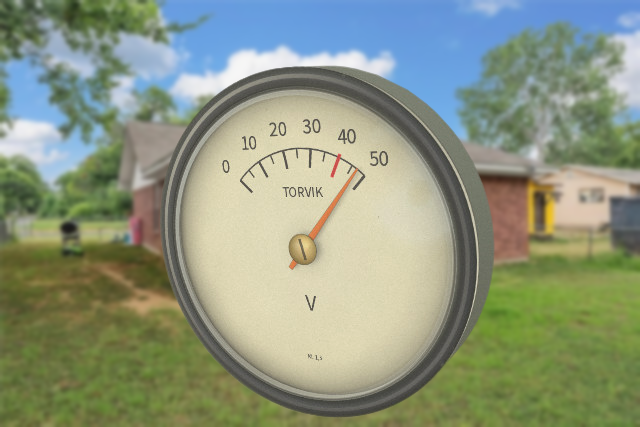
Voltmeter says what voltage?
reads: 47.5 V
